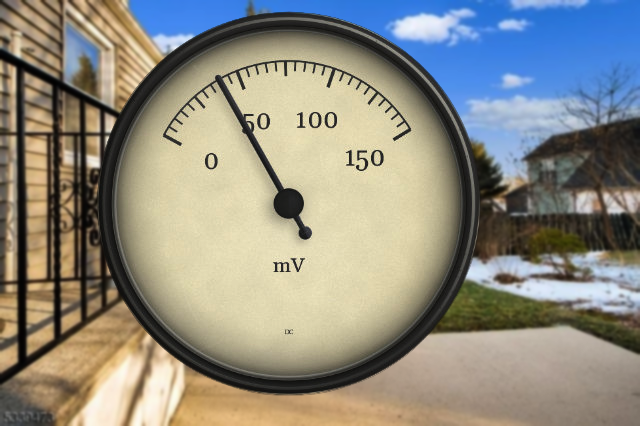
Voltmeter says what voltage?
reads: 40 mV
